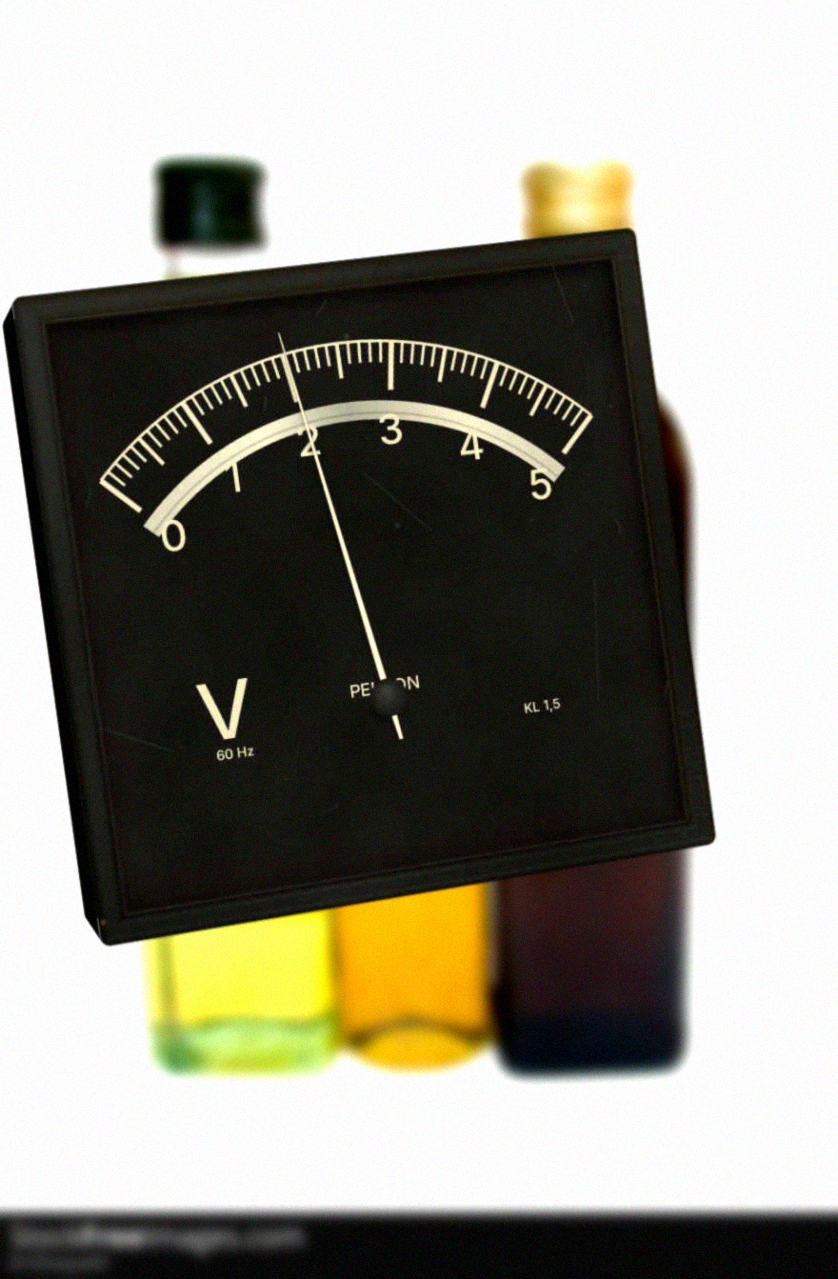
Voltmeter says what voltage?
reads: 2 V
